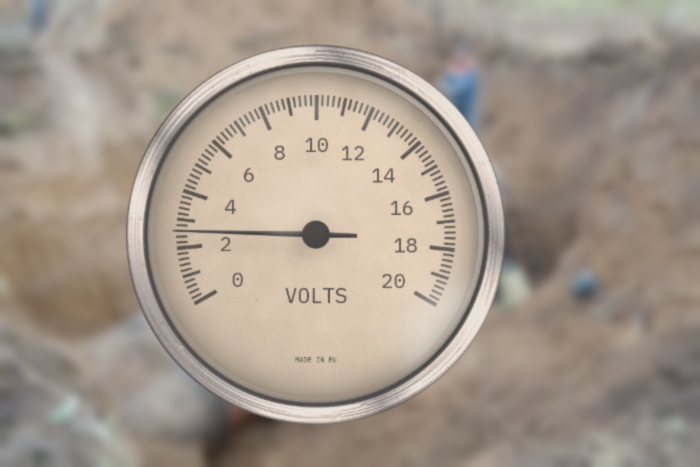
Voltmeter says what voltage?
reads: 2.6 V
